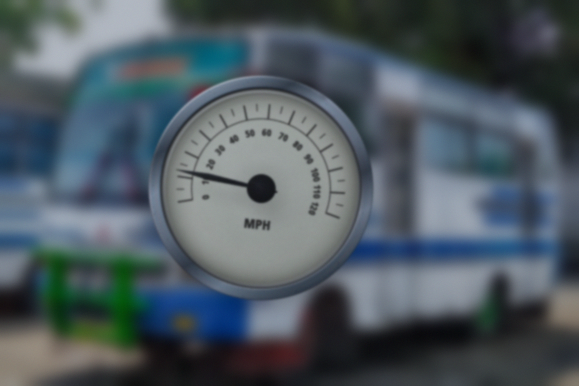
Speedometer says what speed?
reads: 12.5 mph
